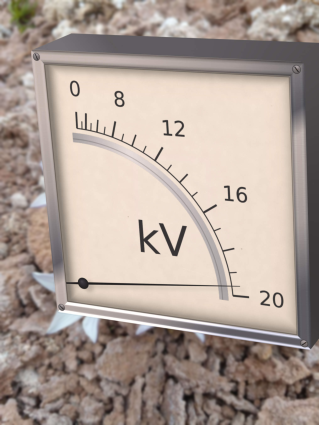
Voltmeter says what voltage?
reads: 19.5 kV
